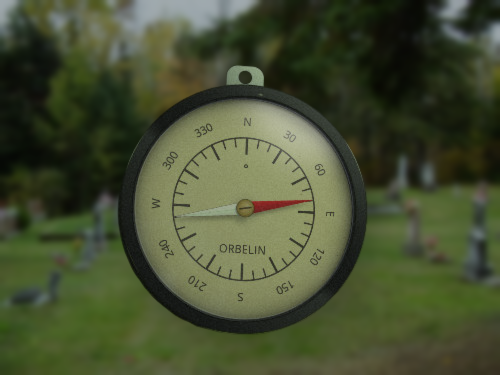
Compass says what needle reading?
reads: 80 °
